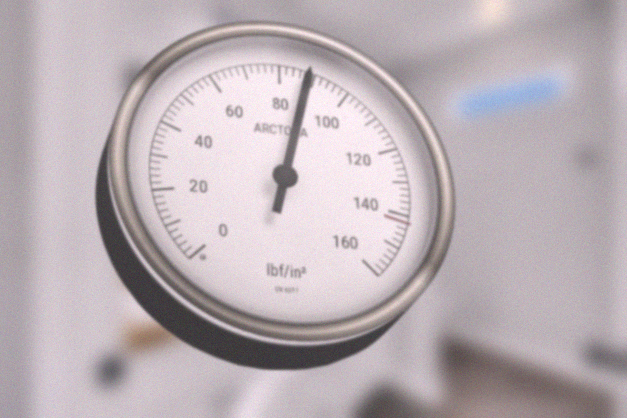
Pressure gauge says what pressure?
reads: 88 psi
